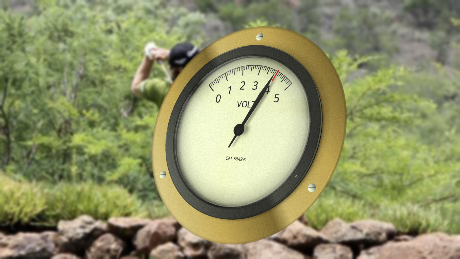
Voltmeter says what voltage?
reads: 4 V
